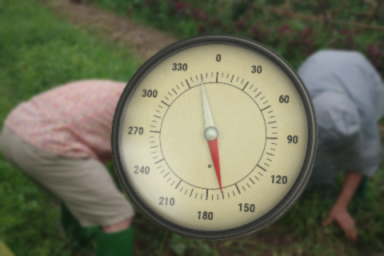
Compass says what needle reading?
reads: 165 °
